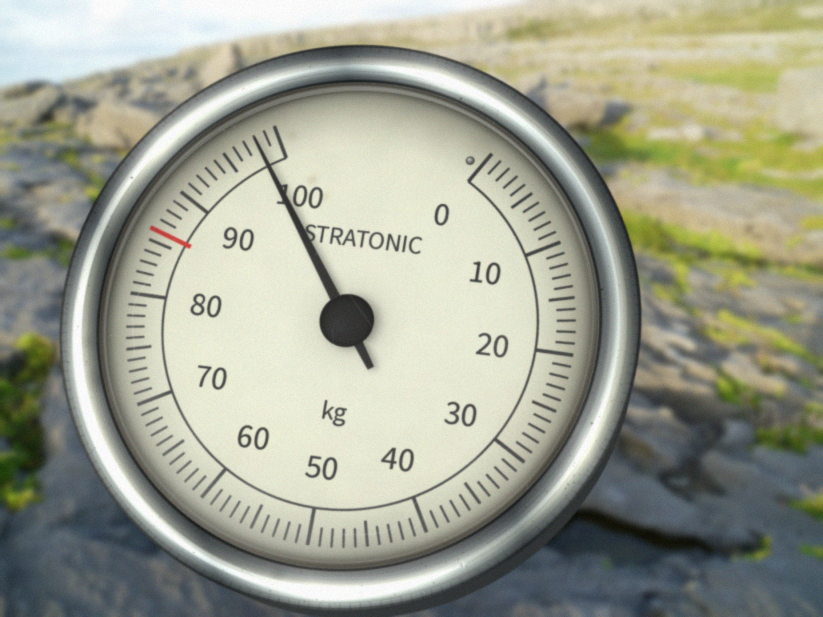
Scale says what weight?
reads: 98 kg
